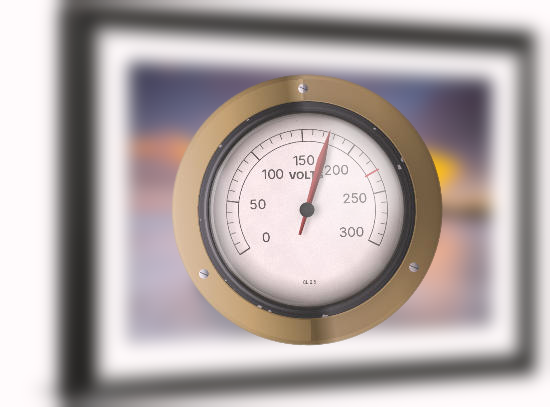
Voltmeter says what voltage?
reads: 175 V
